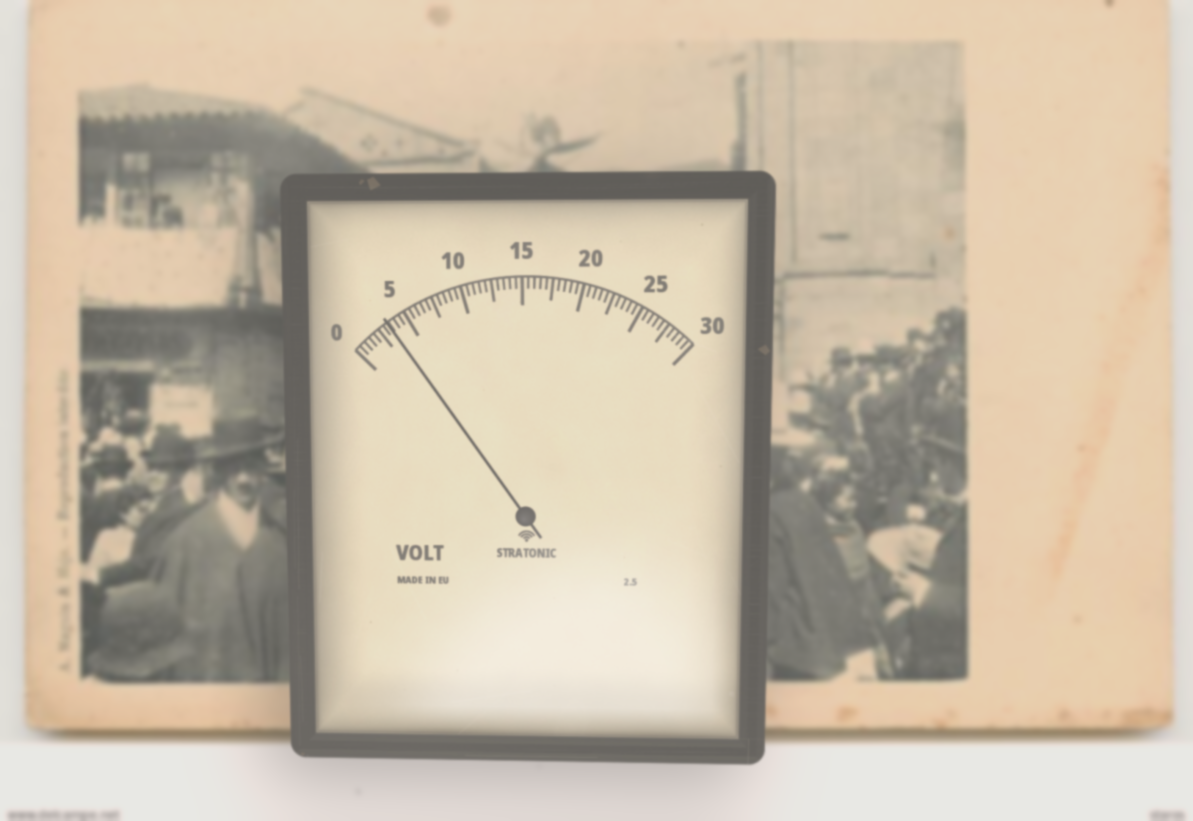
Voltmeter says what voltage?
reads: 3.5 V
